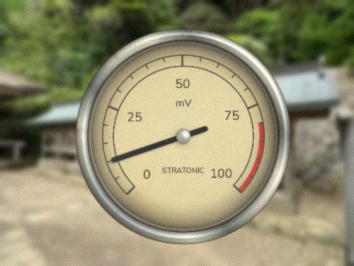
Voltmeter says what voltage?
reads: 10 mV
